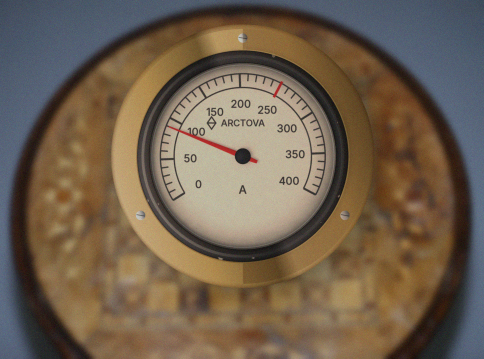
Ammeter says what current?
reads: 90 A
